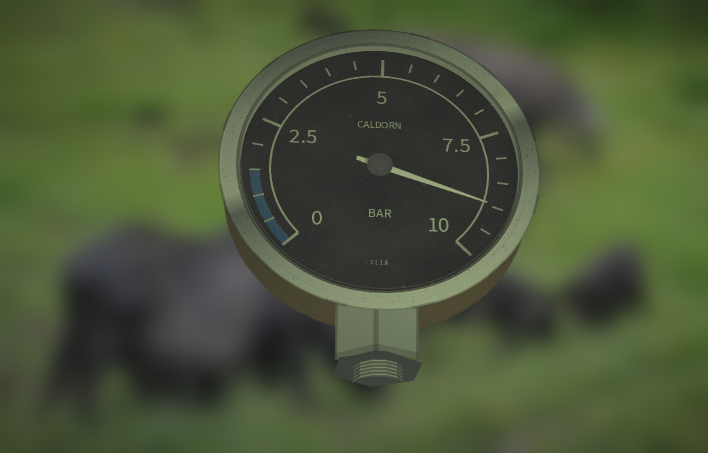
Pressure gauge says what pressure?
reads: 9 bar
